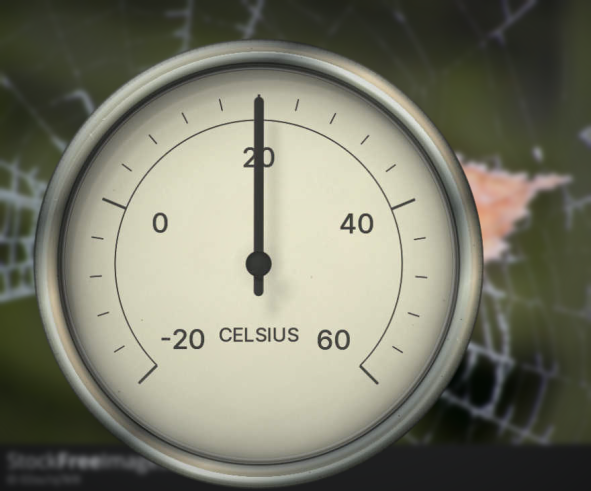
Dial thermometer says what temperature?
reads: 20 °C
